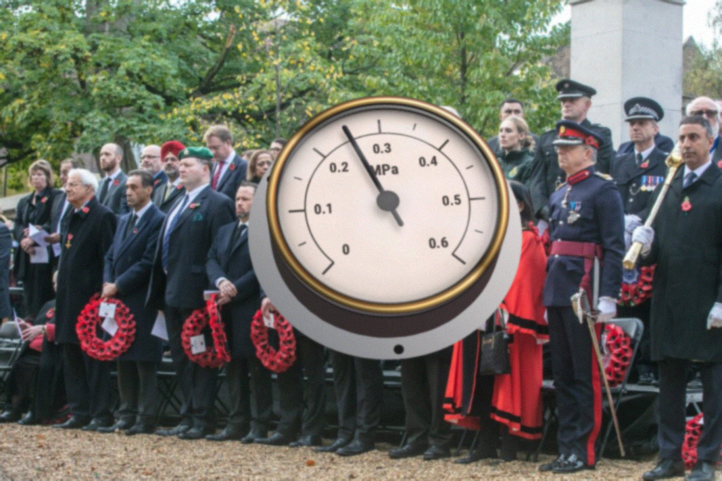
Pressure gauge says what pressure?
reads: 0.25 MPa
